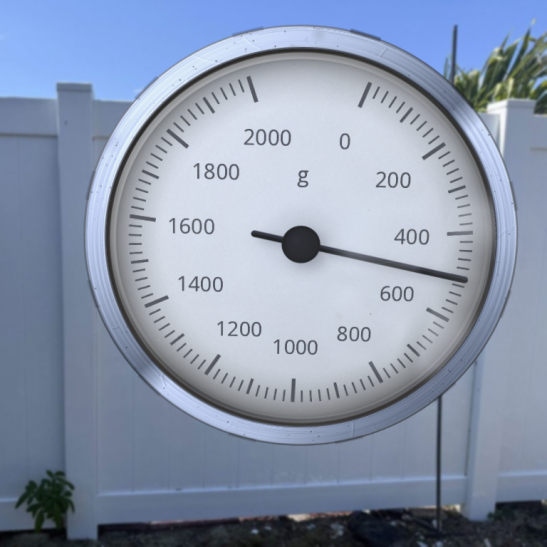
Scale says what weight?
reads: 500 g
